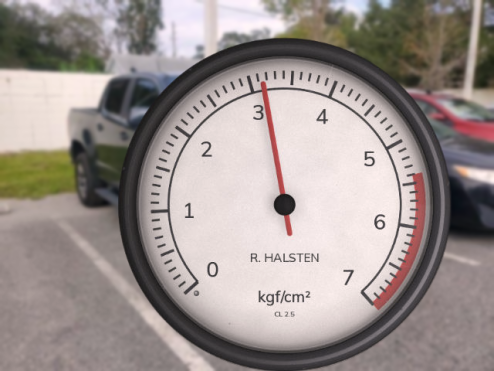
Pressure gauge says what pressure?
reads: 3.15 kg/cm²
